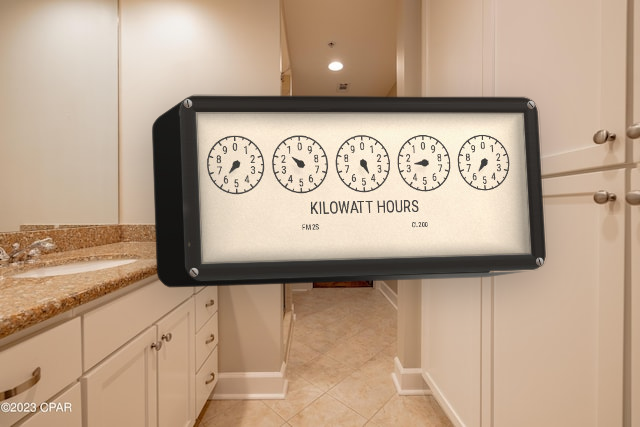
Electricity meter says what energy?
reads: 61426 kWh
